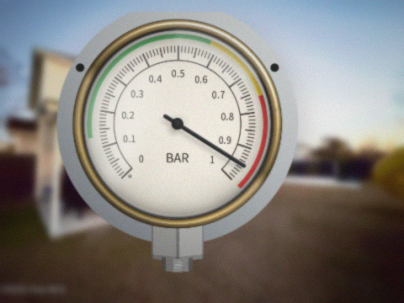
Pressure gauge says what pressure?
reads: 0.95 bar
